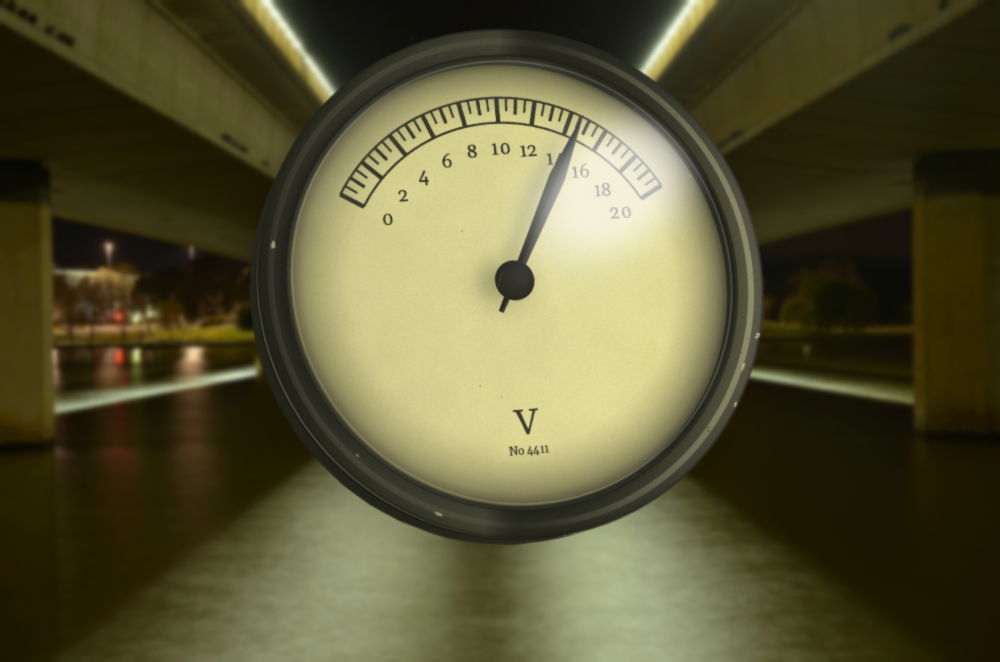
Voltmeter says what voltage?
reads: 14.5 V
